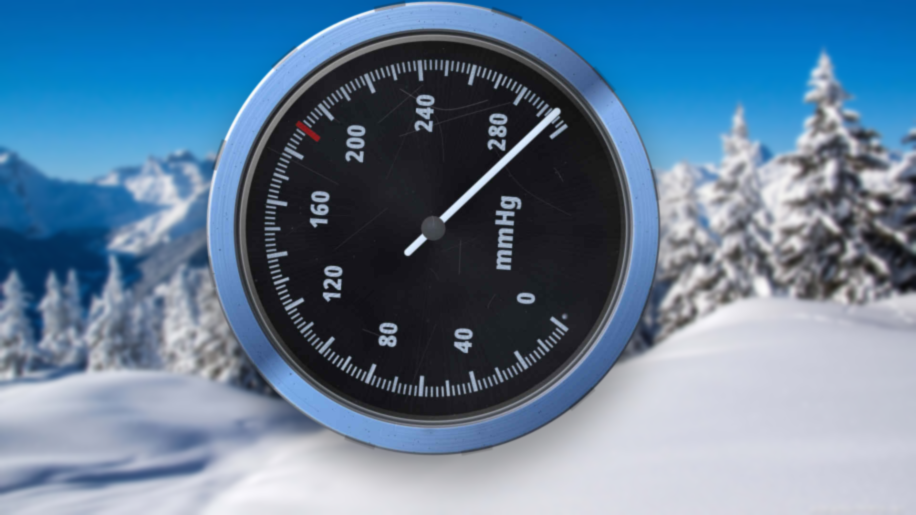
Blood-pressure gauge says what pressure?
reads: 294 mmHg
